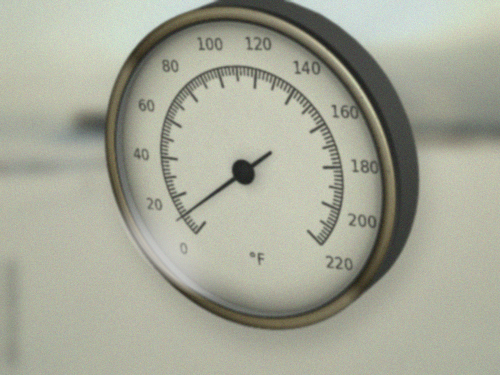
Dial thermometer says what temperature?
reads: 10 °F
